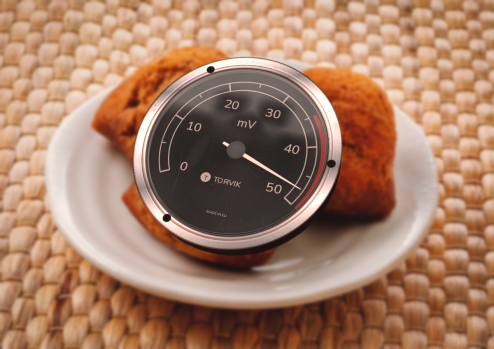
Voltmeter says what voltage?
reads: 47.5 mV
